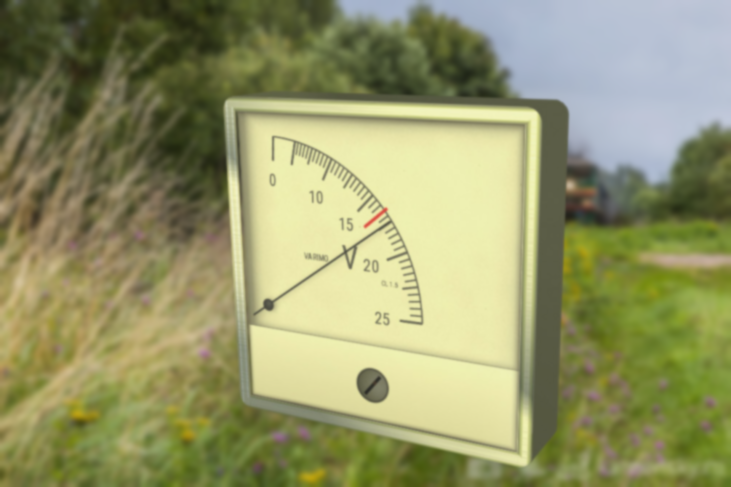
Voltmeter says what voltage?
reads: 17.5 V
